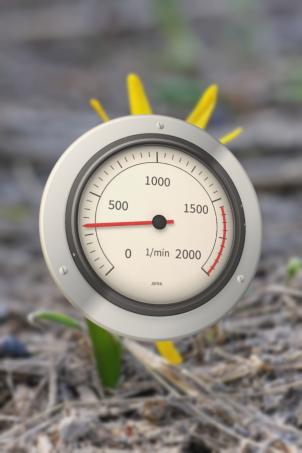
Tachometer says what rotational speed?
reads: 300 rpm
